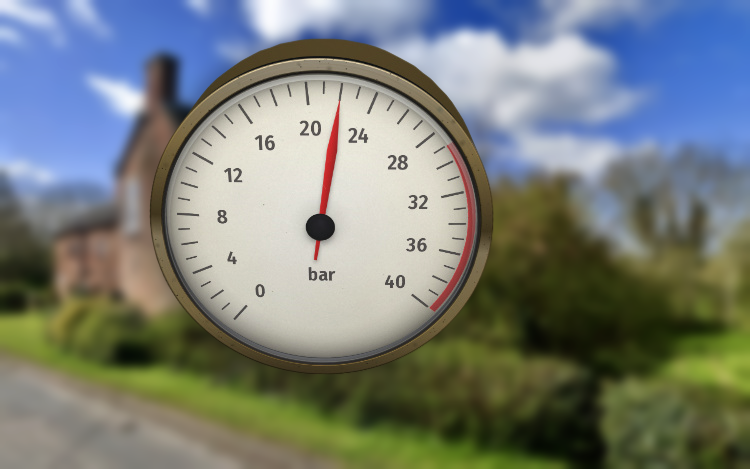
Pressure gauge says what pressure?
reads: 22 bar
